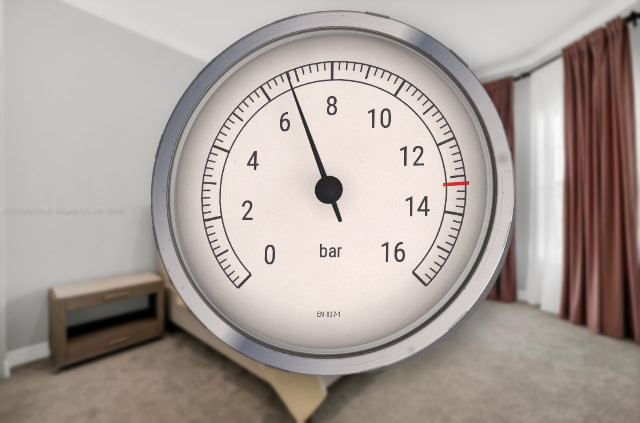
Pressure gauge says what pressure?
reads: 6.8 bar
